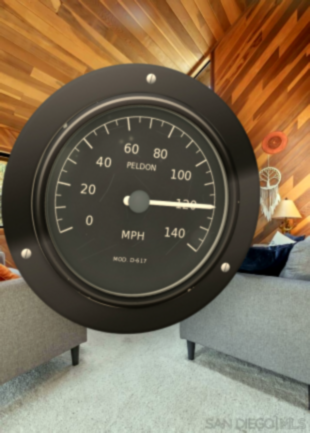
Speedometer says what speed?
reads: 120 mph
